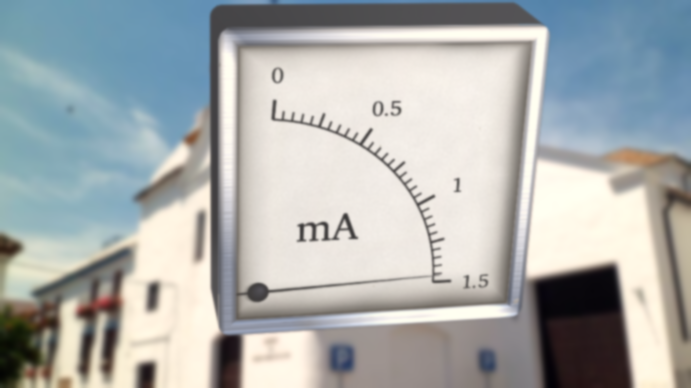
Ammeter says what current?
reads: 1.45 mA
